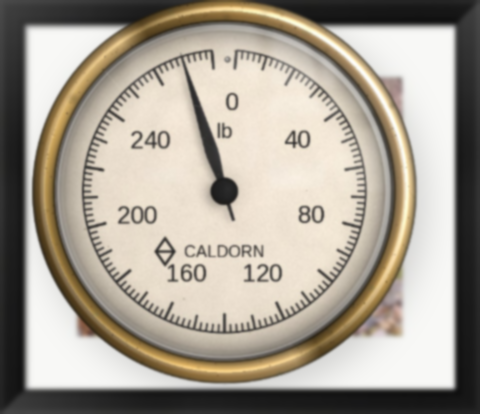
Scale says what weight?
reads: 270 lb
